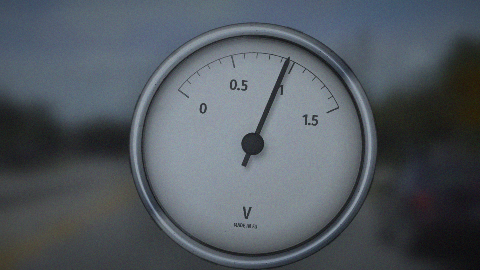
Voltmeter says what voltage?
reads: 0.95 V
